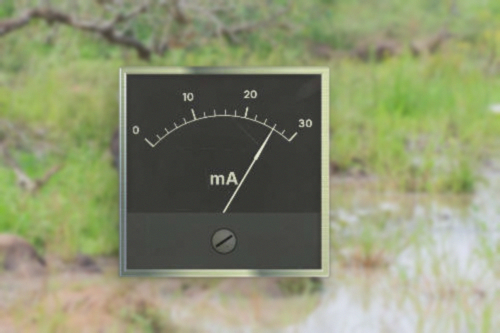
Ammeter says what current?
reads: 26 mA
